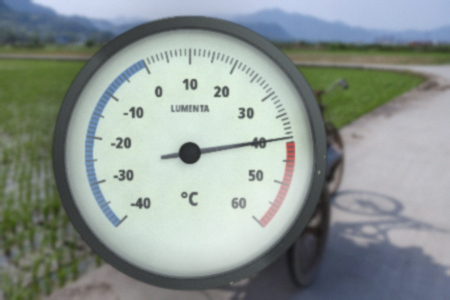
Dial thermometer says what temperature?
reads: 40 °C
